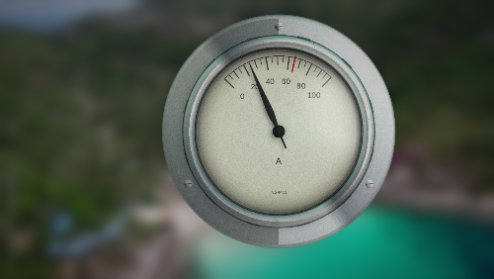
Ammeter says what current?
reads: 25 A
